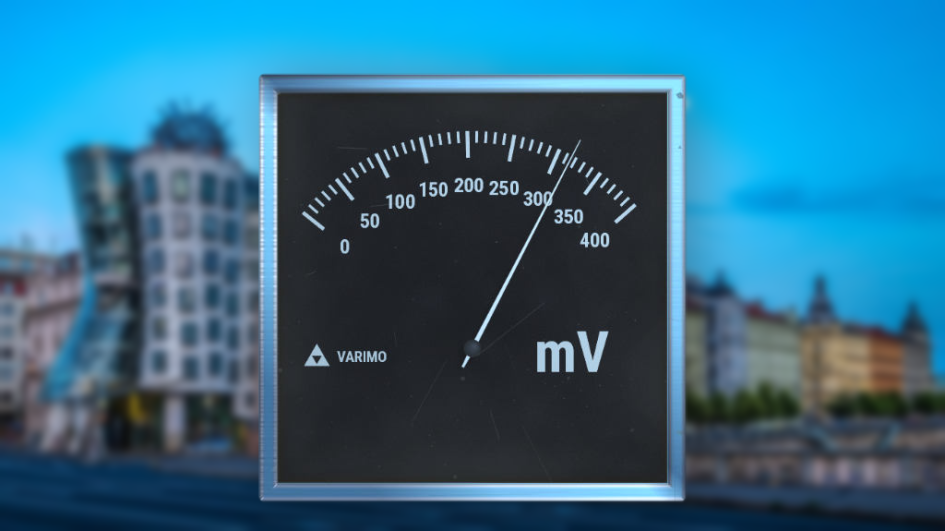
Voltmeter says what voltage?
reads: 315 mV
